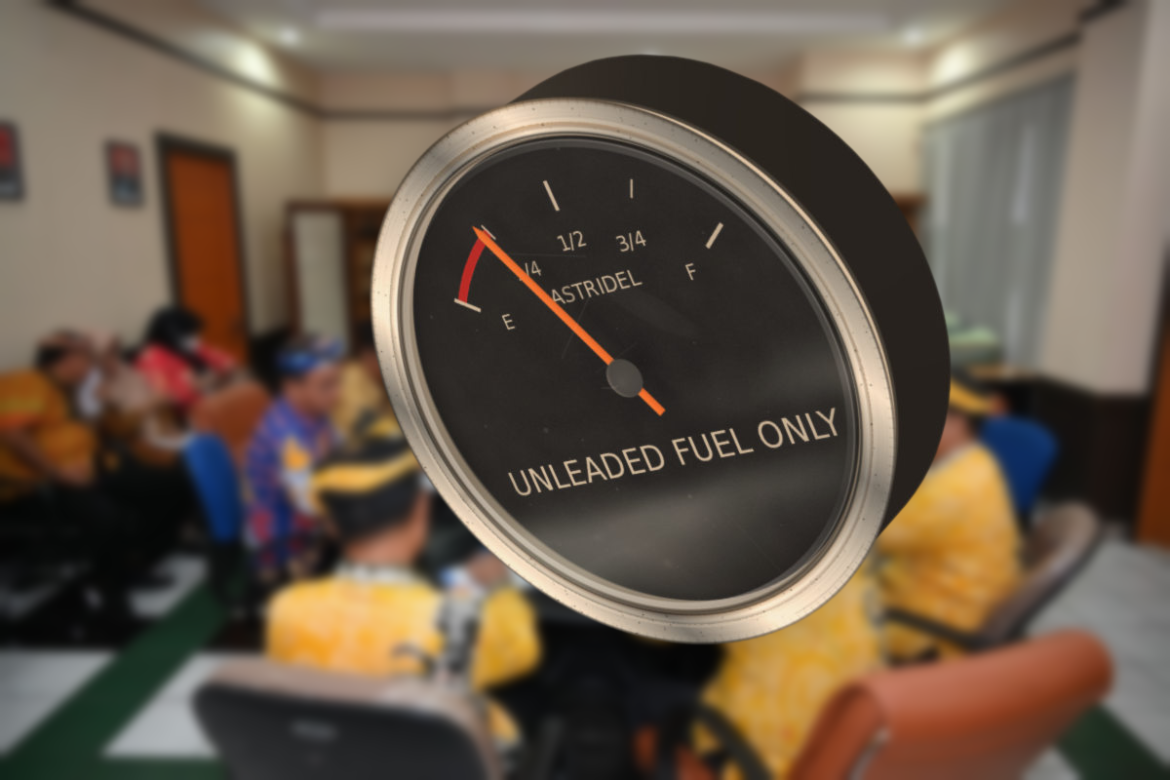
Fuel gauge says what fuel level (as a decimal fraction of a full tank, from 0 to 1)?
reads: 0.25
